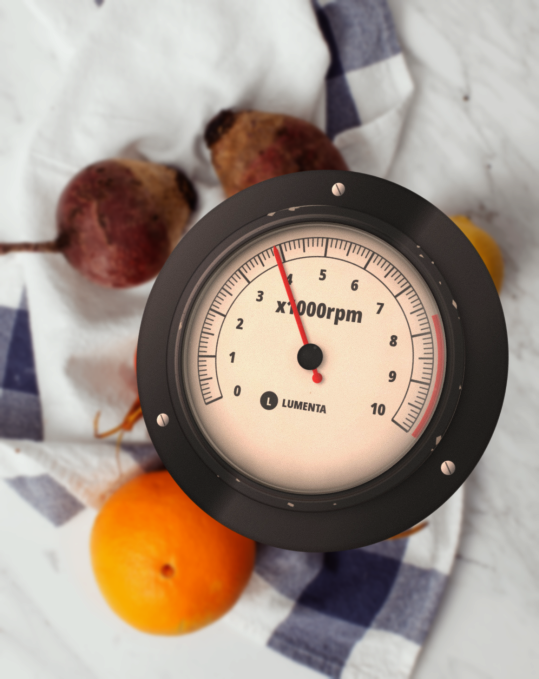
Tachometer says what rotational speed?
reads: 3900 rpm
